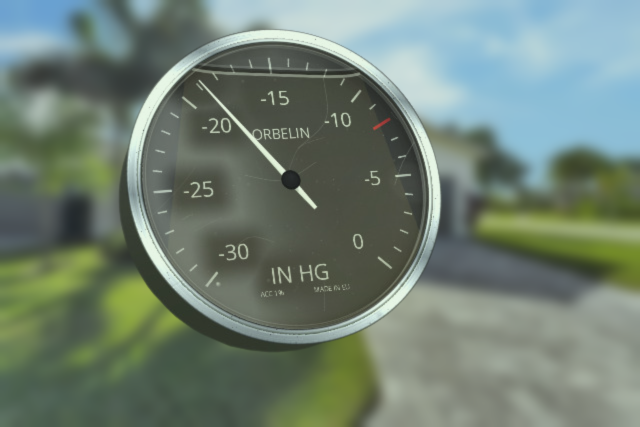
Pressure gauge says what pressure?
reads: -19 inHg
